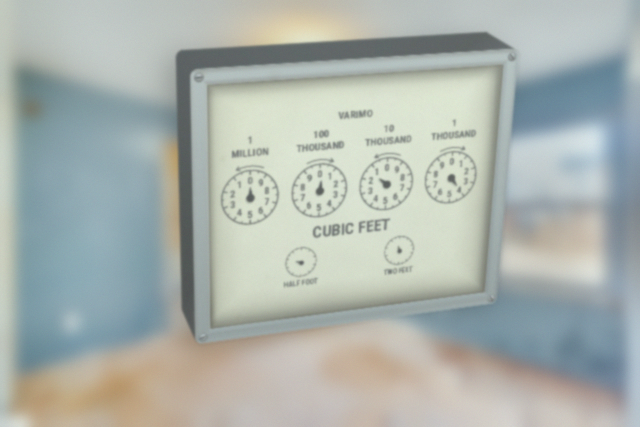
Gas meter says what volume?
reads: 1400 ft³
